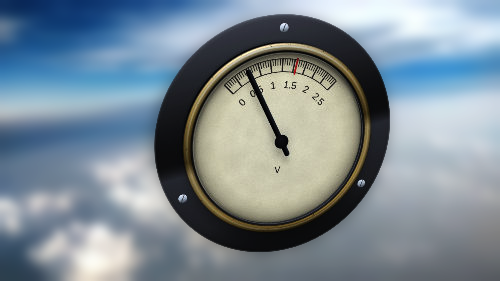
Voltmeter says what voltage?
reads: 0.5 V
